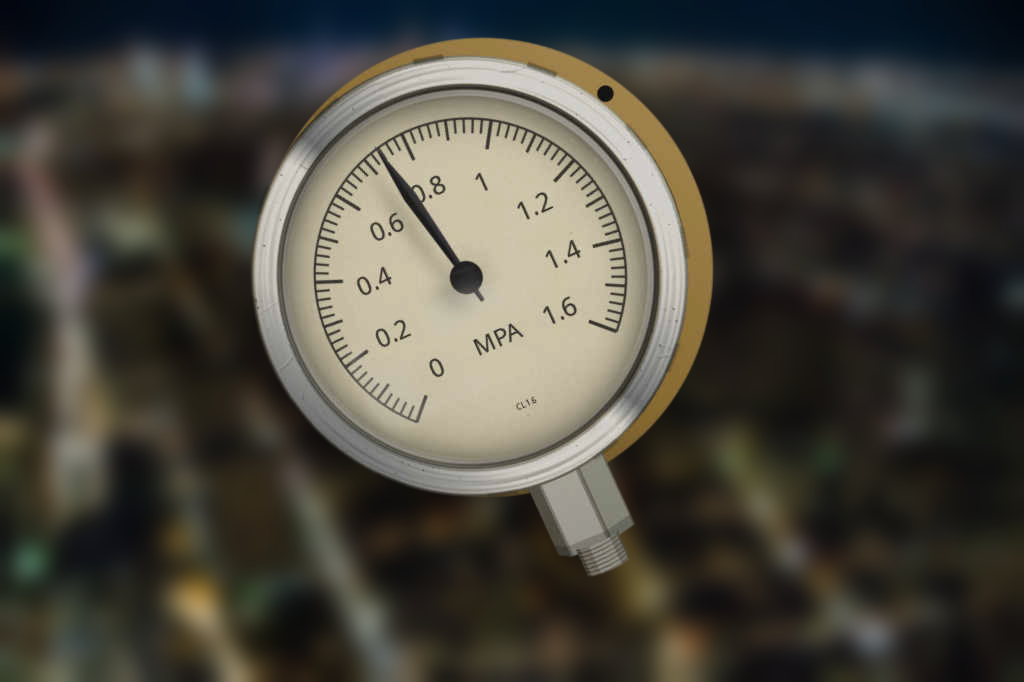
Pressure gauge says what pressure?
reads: 0.74 MPa
